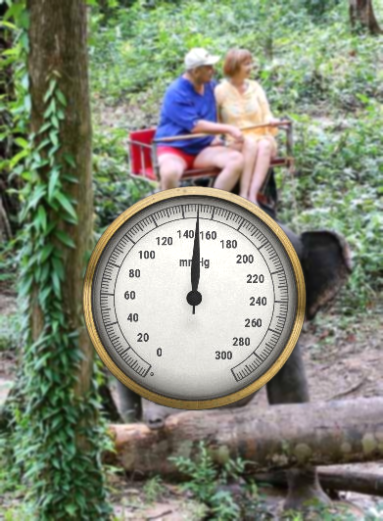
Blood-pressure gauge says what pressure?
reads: 150 mmHg
